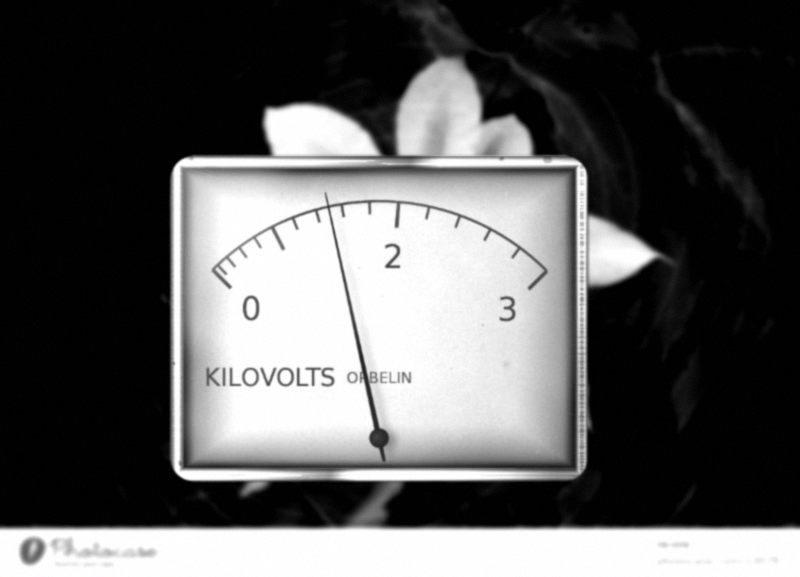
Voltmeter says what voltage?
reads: 1.5 kV
